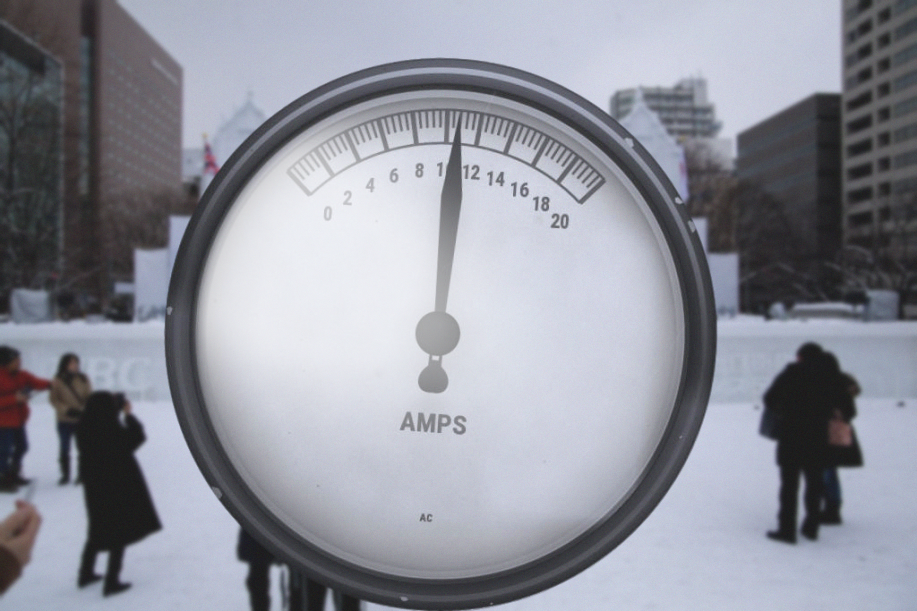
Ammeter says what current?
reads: 10.8 A
